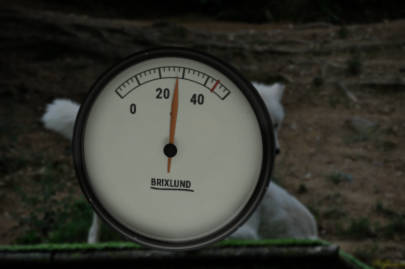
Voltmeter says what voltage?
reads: 28 V
